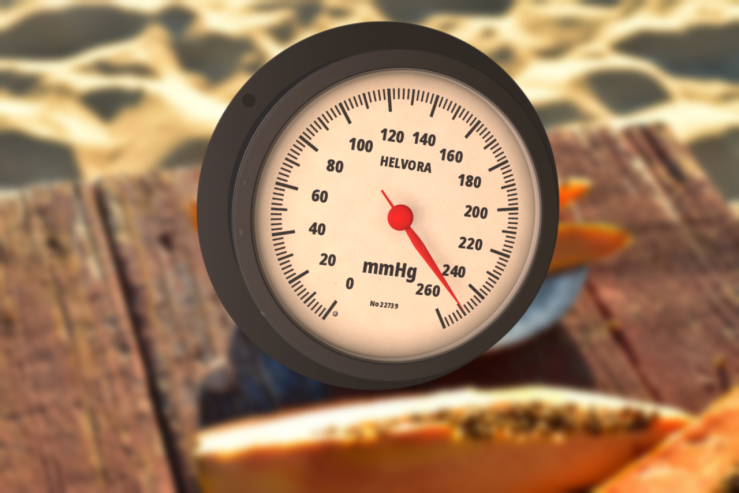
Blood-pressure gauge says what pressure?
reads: 250 mmHg
